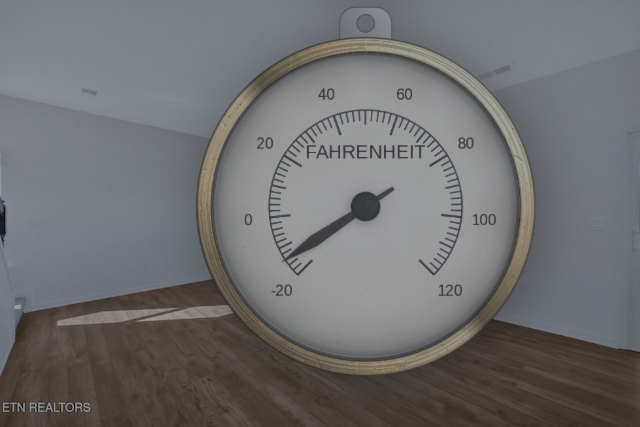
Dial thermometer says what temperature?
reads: -14 °F
